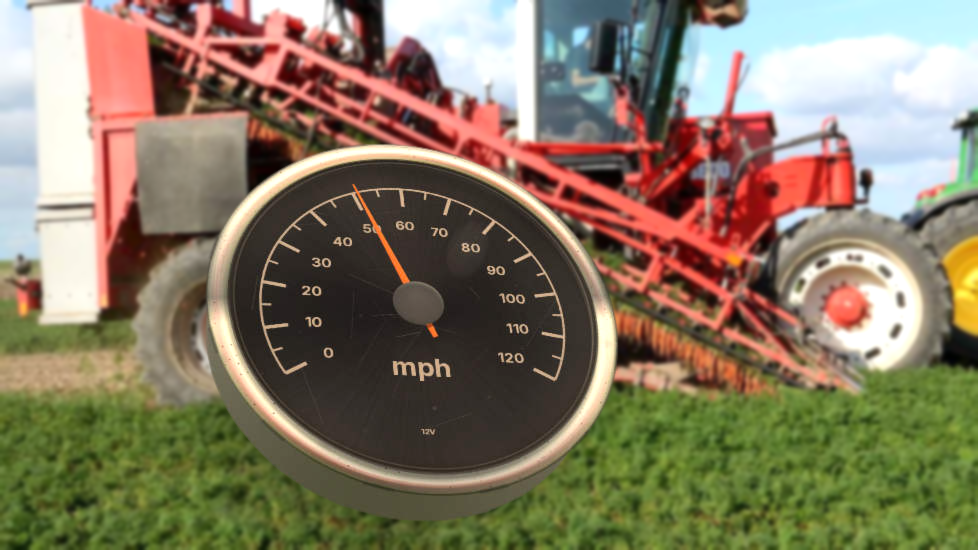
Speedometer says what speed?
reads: 50 mph
